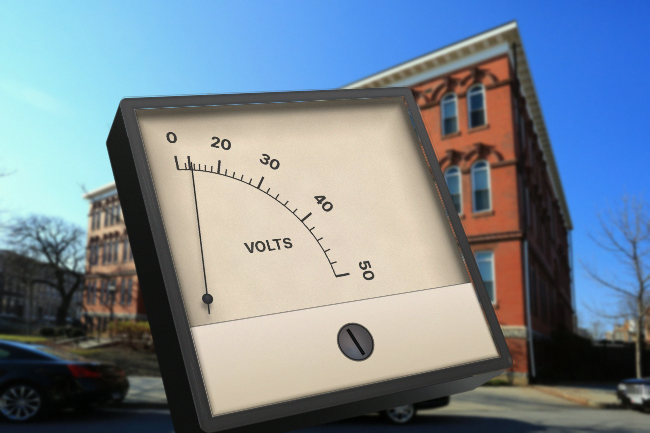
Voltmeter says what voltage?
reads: 10 V
